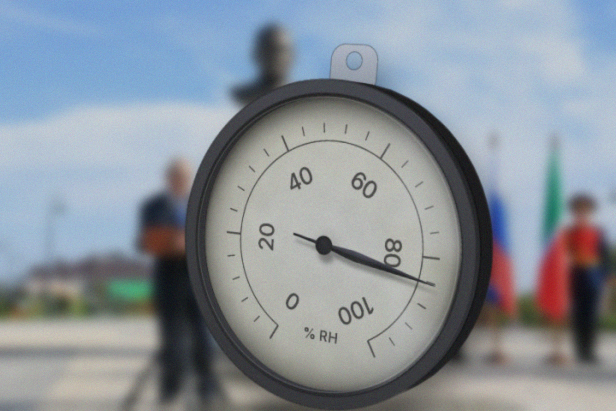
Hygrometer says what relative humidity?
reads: 84 %
